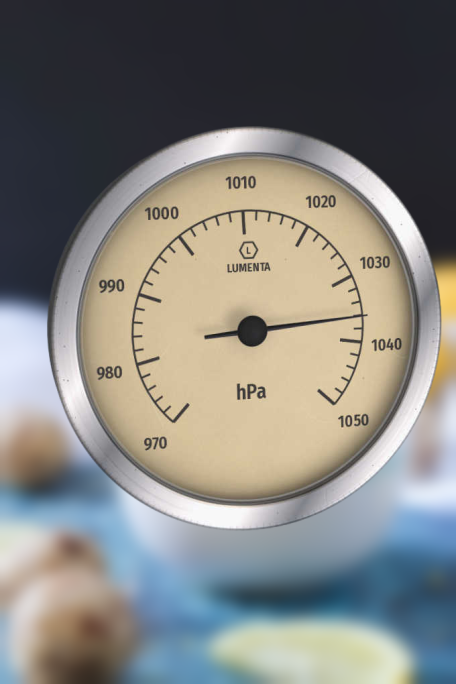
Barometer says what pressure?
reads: 1036 hPa
